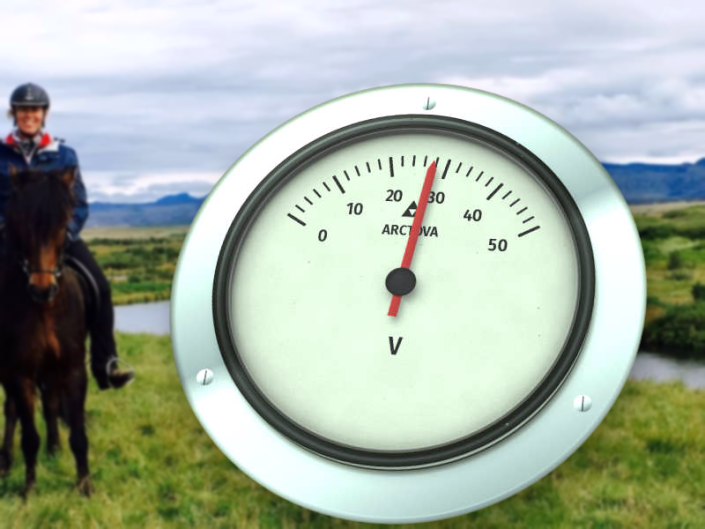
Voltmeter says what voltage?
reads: 28 V
